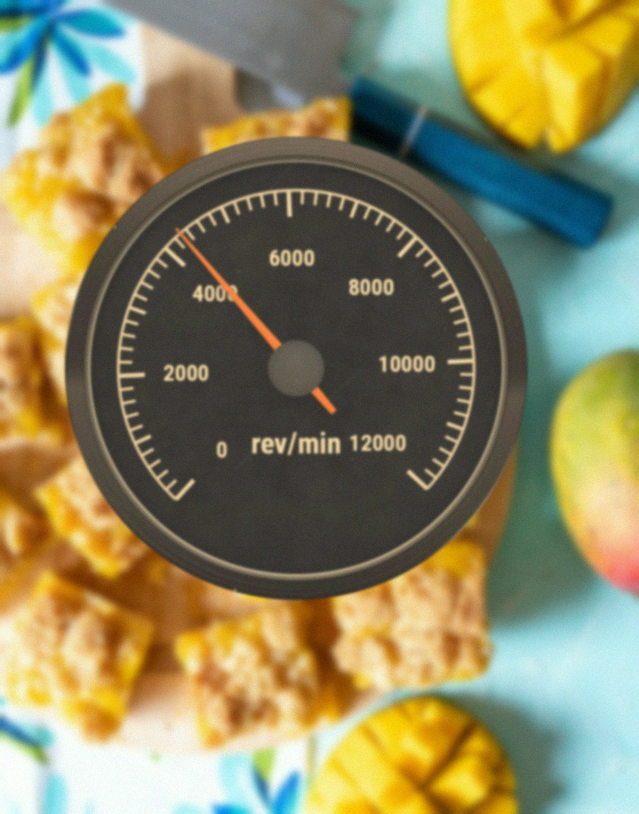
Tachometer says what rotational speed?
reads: 4300 rpm
